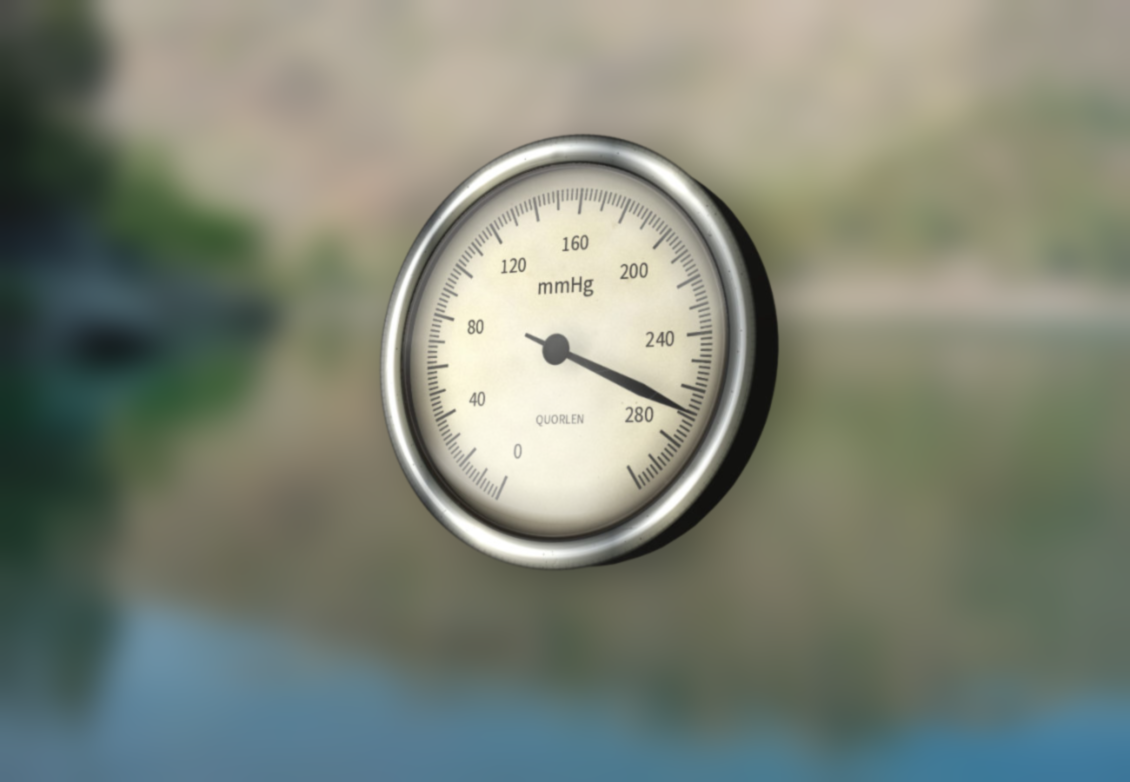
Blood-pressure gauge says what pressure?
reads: 268 mmHg
